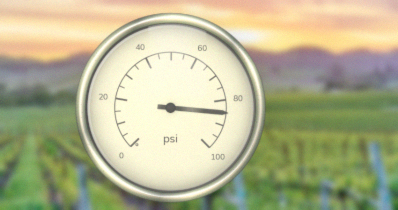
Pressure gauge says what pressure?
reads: 85 psi
